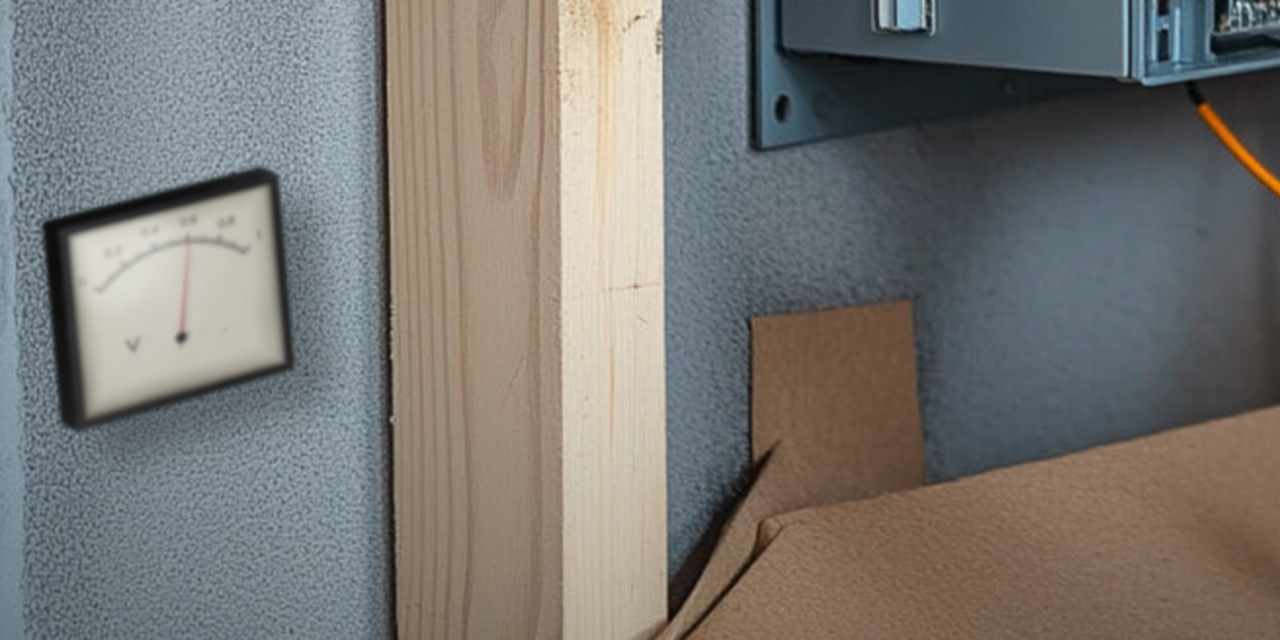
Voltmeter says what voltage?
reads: 0.6 V
